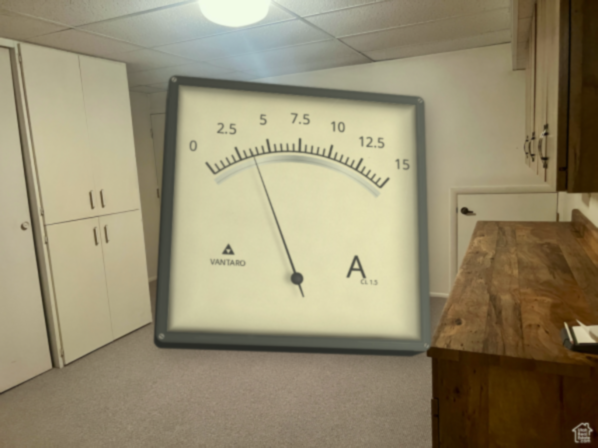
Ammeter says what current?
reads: 3.5 A
